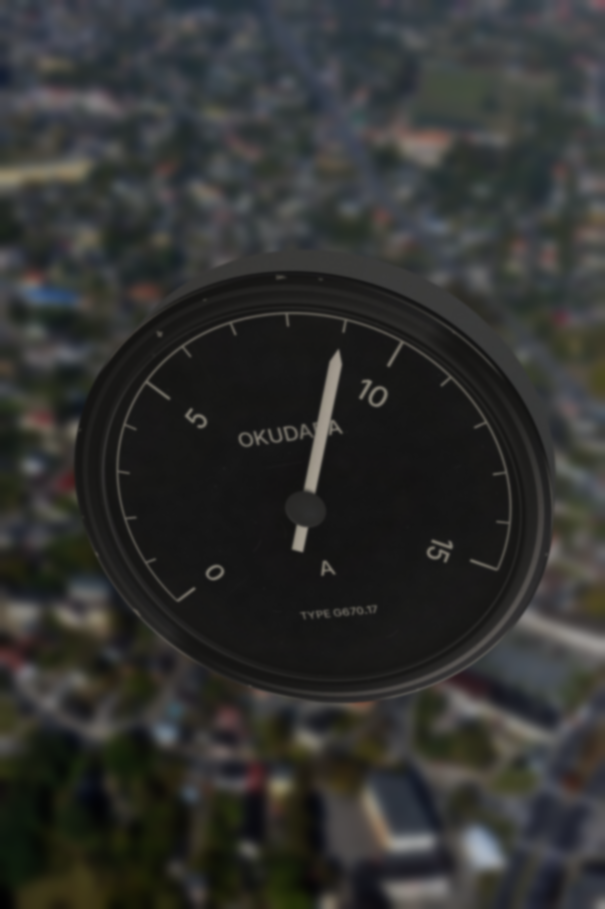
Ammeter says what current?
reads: 9 A
